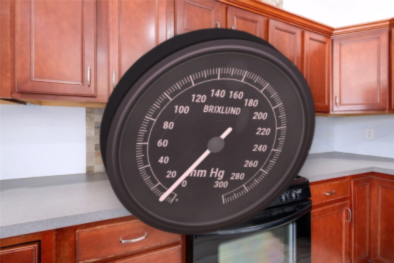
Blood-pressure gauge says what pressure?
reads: 10 mmHg
